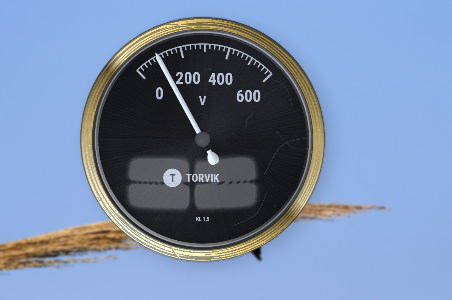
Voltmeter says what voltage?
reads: 100 V
